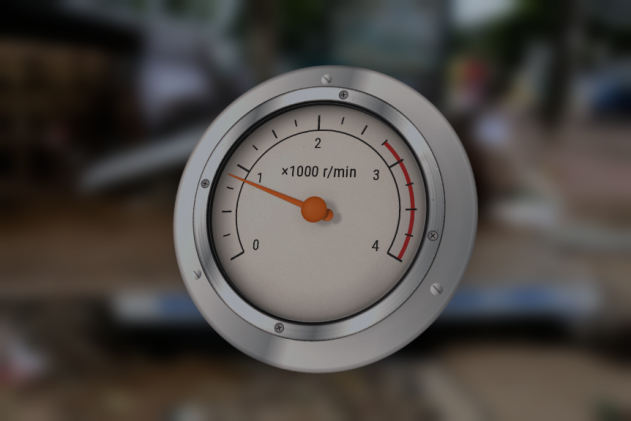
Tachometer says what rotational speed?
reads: 875 rpm
